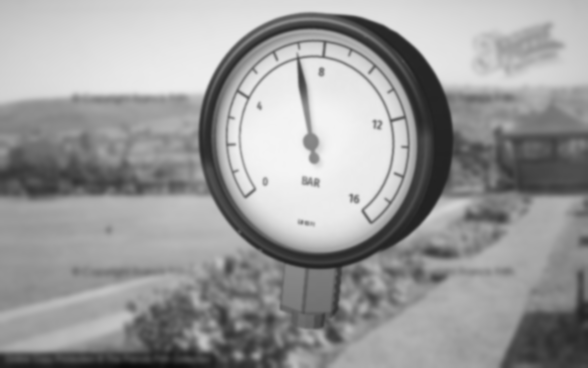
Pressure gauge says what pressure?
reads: 7 bar
